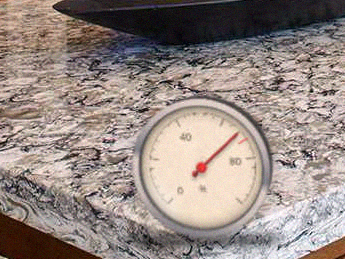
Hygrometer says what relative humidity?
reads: 68 %
